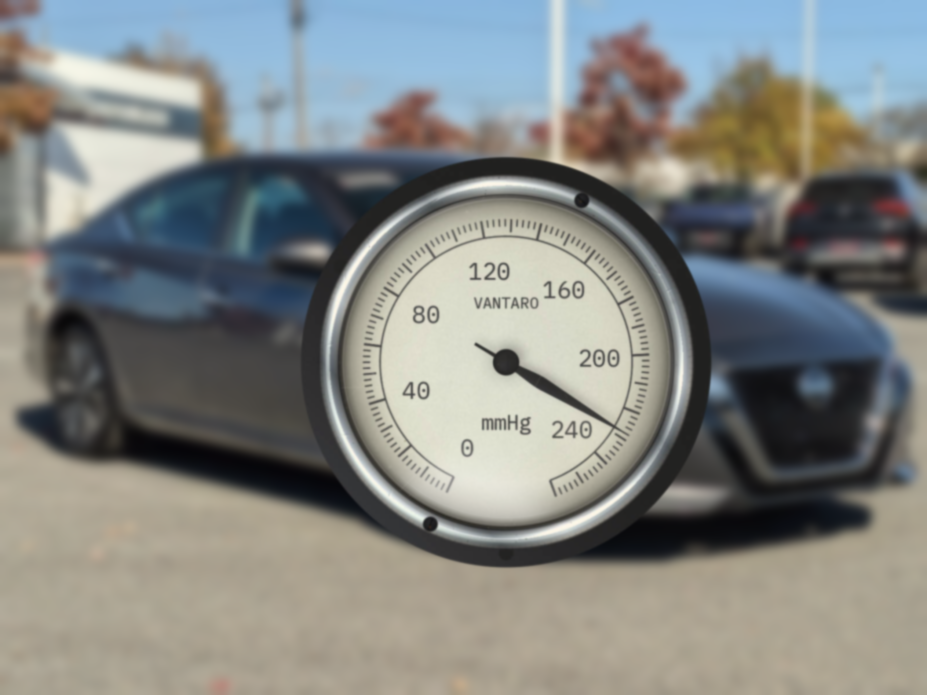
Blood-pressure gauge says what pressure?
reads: 228 mmHg
